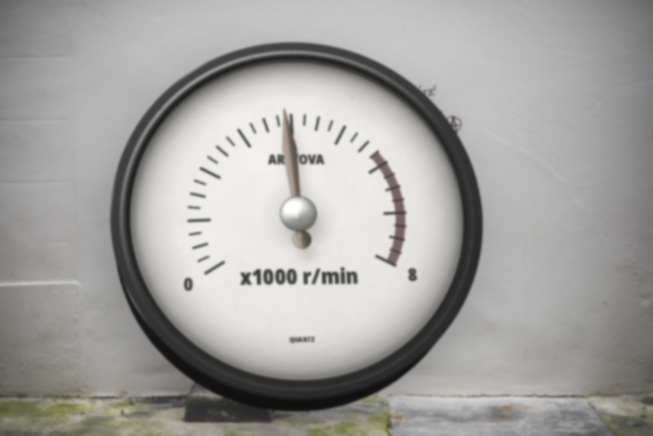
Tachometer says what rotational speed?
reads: 3875 rpm
